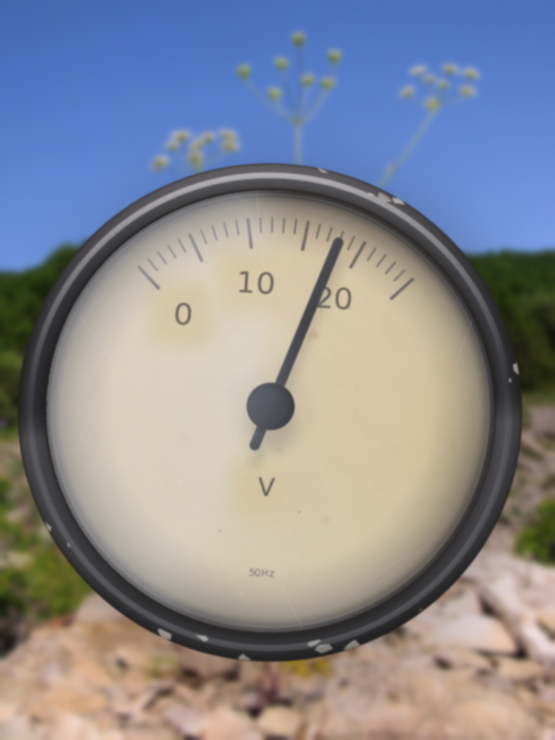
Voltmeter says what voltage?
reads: 18 V
